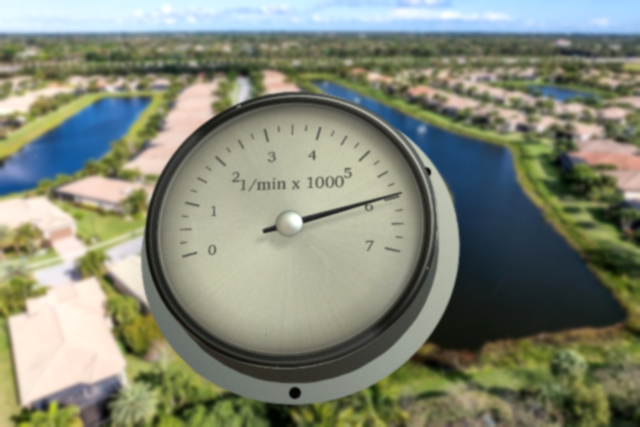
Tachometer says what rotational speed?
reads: 6000 rpm
